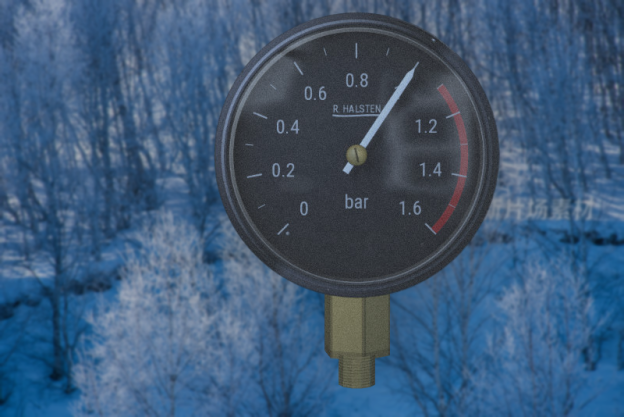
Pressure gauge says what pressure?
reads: 1 bar
